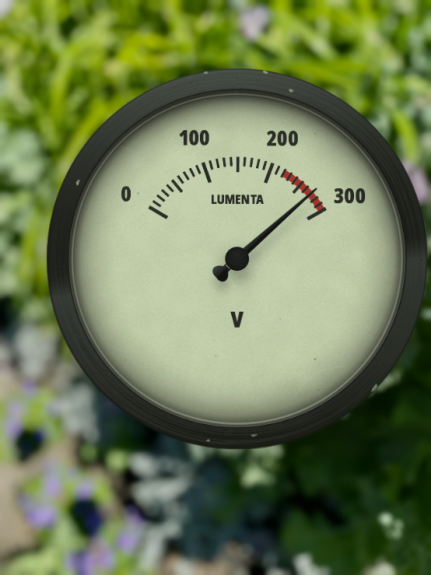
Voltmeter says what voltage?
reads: 270 V
